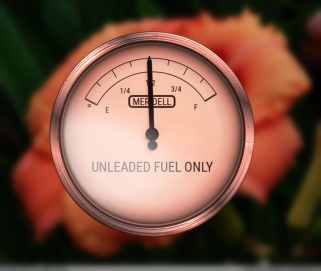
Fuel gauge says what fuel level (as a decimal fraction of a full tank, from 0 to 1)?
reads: 0.5
